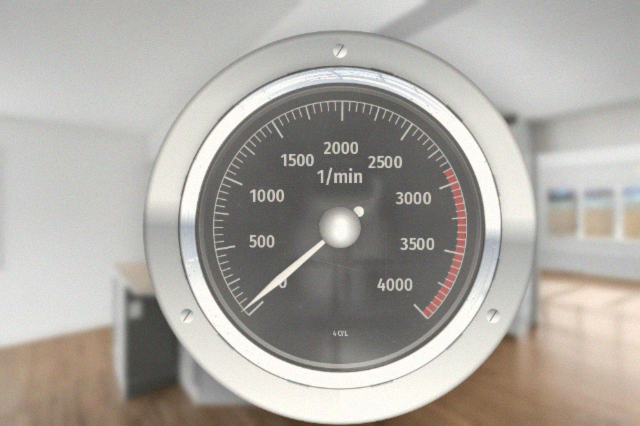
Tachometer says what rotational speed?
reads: 50 rpm
